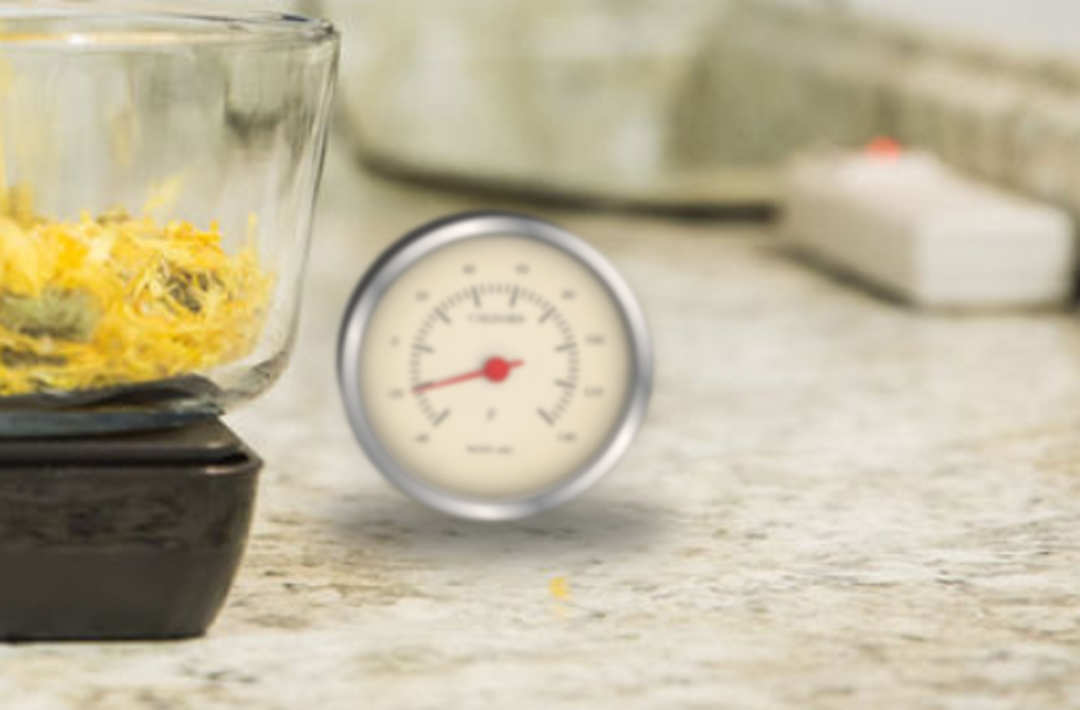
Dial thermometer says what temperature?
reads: -20 °F
